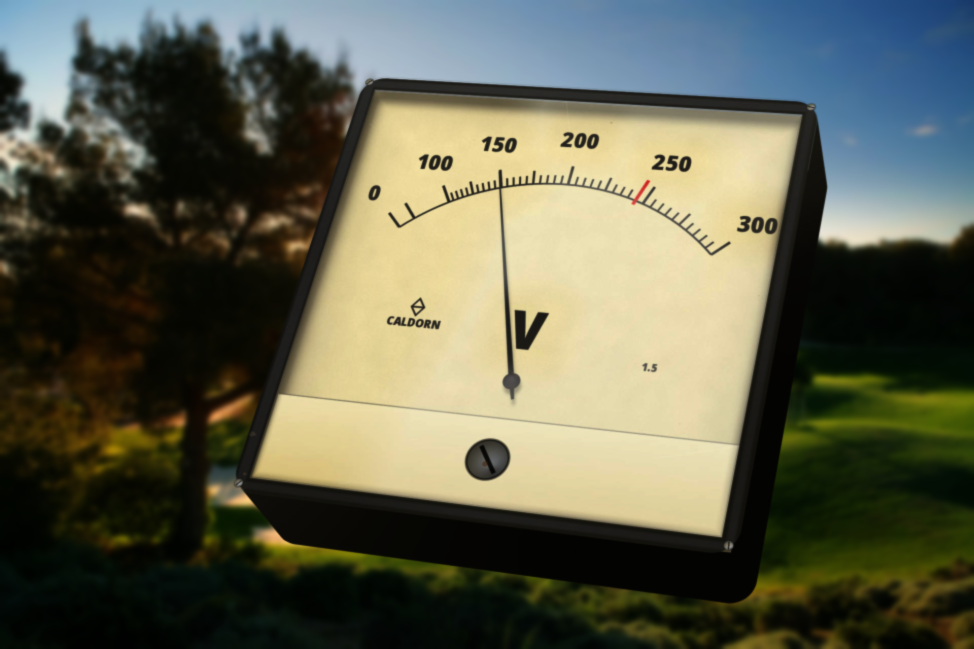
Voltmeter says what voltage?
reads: 150 V
